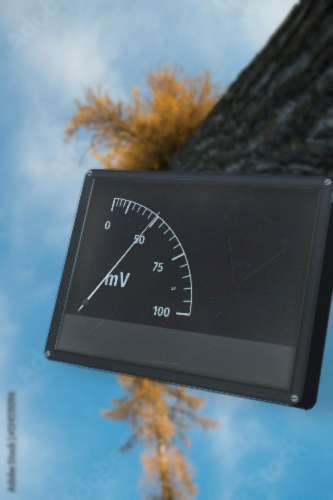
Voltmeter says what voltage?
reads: 50 mV
